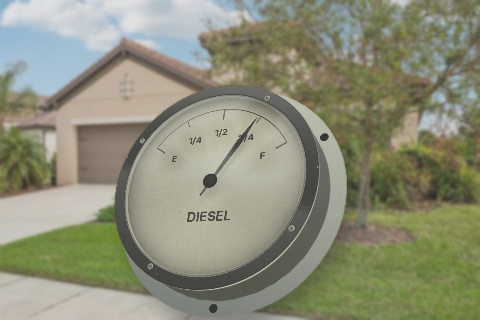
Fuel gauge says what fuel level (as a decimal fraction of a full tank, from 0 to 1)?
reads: 0.75
